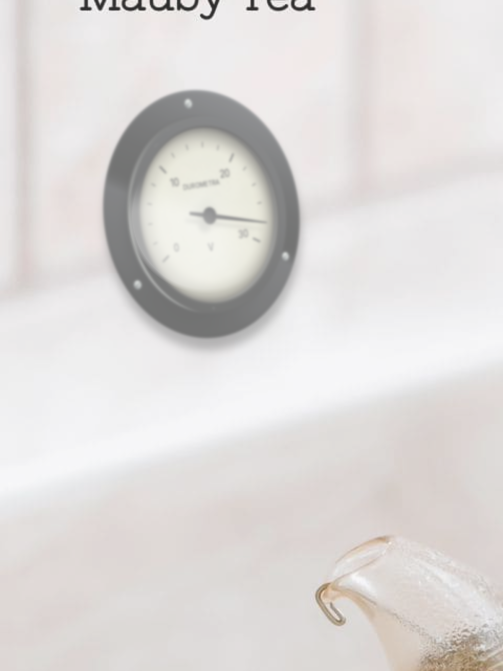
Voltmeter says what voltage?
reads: 28 V
